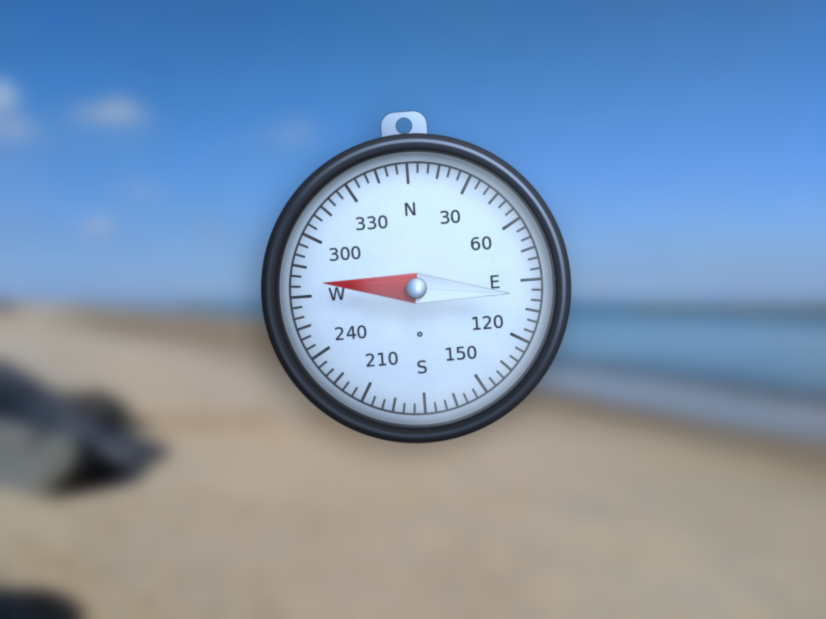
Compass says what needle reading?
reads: 277.5 °
